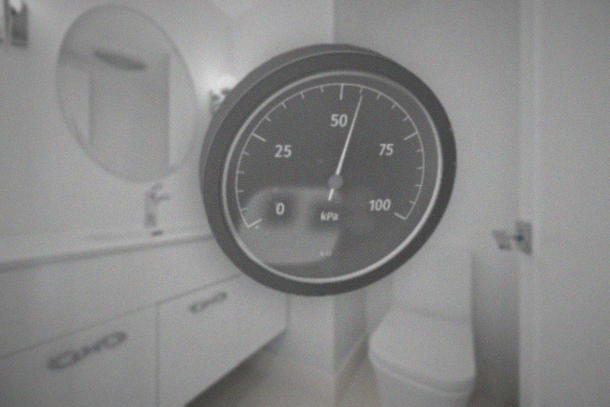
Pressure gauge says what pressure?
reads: 55 kPa
